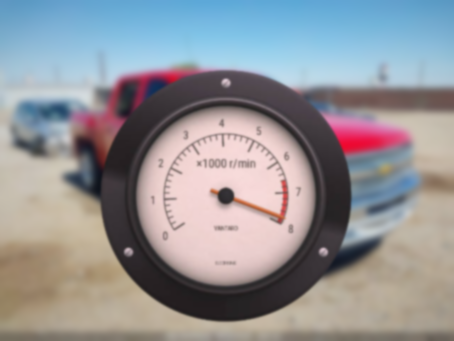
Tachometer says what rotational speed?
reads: 7800 rpm
